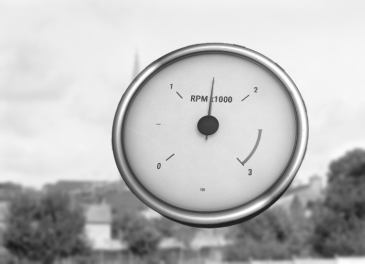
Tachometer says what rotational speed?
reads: 1500 rpm
